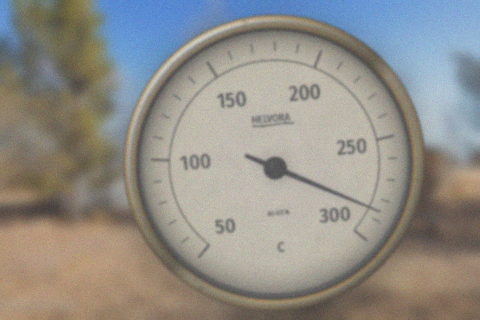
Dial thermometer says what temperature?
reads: 285 °C
